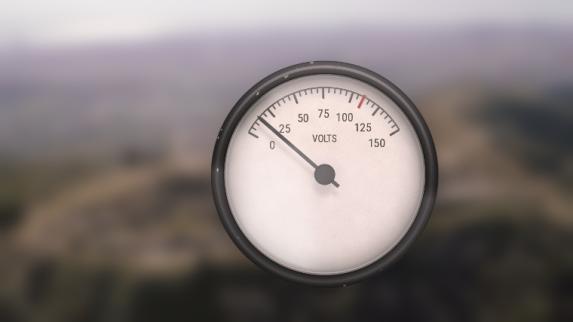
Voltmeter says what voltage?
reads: 15 V
